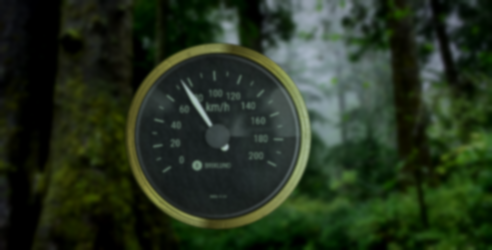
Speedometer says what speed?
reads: 75 km/h
